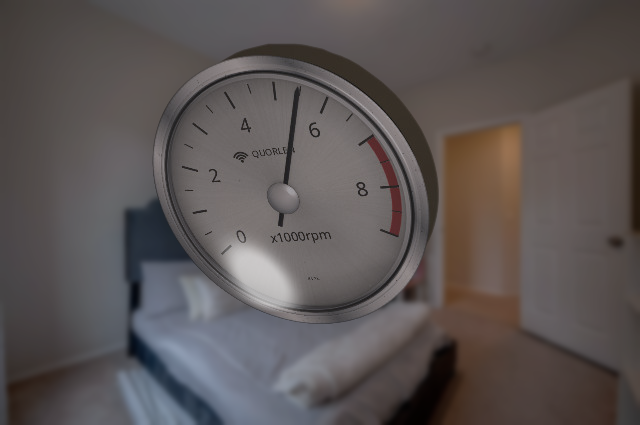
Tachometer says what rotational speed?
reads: 5500 rpm
